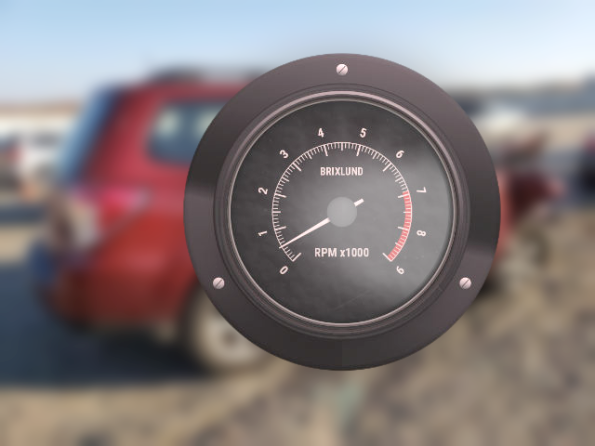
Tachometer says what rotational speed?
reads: 500 rpm
